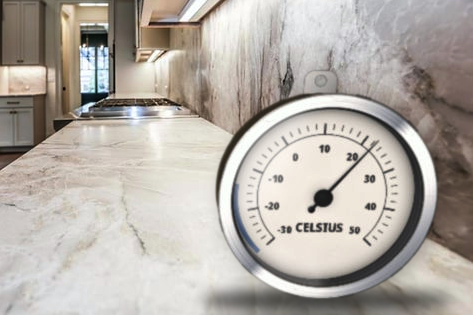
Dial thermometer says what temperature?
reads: 22 °C
